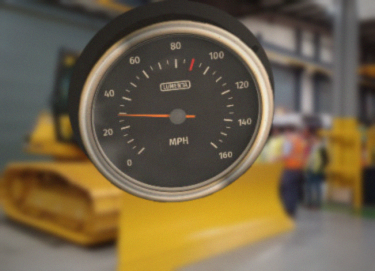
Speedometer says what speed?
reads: 30 mph
